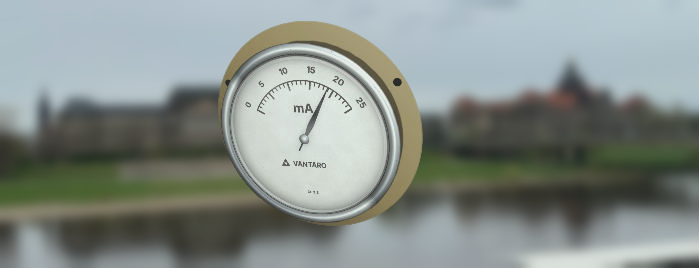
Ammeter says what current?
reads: 19 mA
